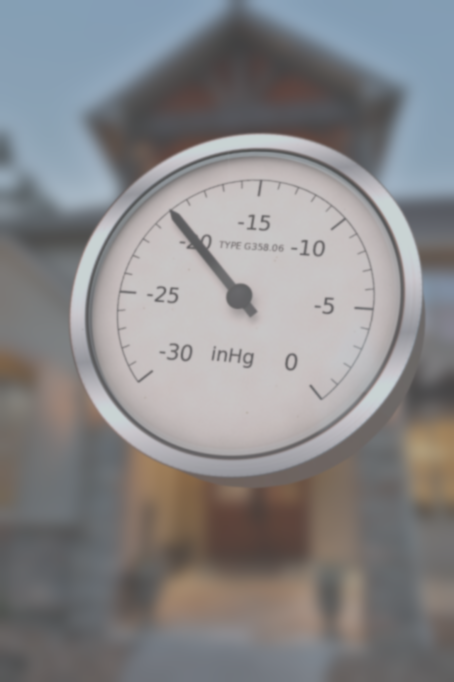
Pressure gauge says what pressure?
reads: -20 inHg
